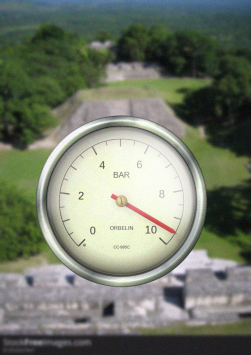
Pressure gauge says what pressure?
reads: 9.5 bar
